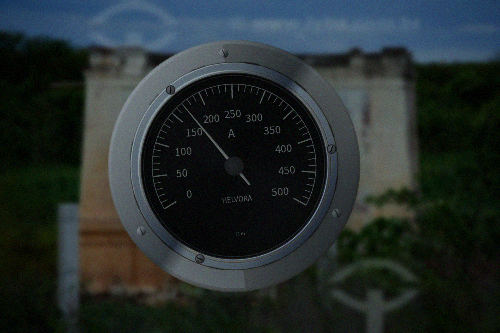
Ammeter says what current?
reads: 170 A
